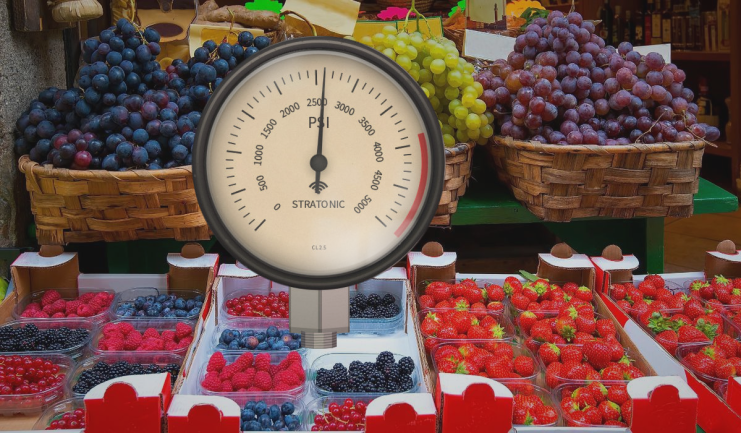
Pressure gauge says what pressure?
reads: 2600 psi
